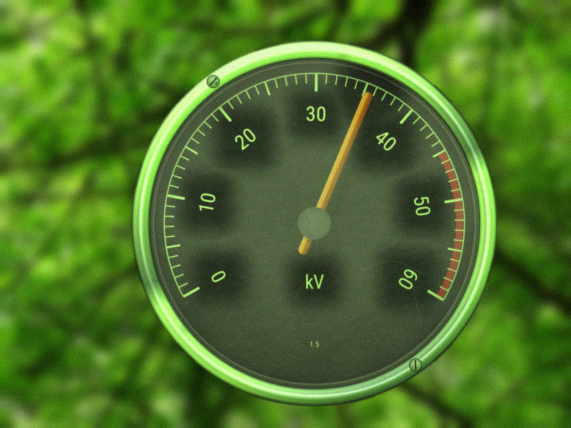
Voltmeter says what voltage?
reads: 35.5 kV
